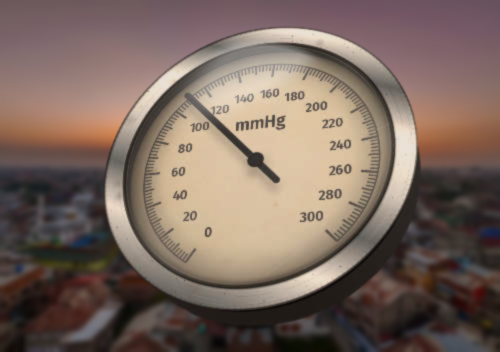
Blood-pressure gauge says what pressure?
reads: 110 mmHg
